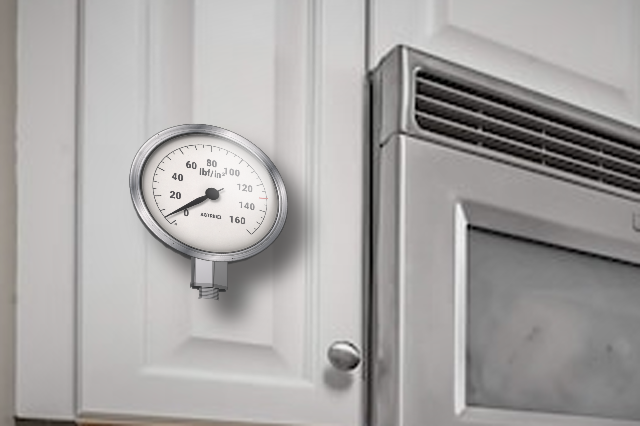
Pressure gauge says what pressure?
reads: 5 psi
